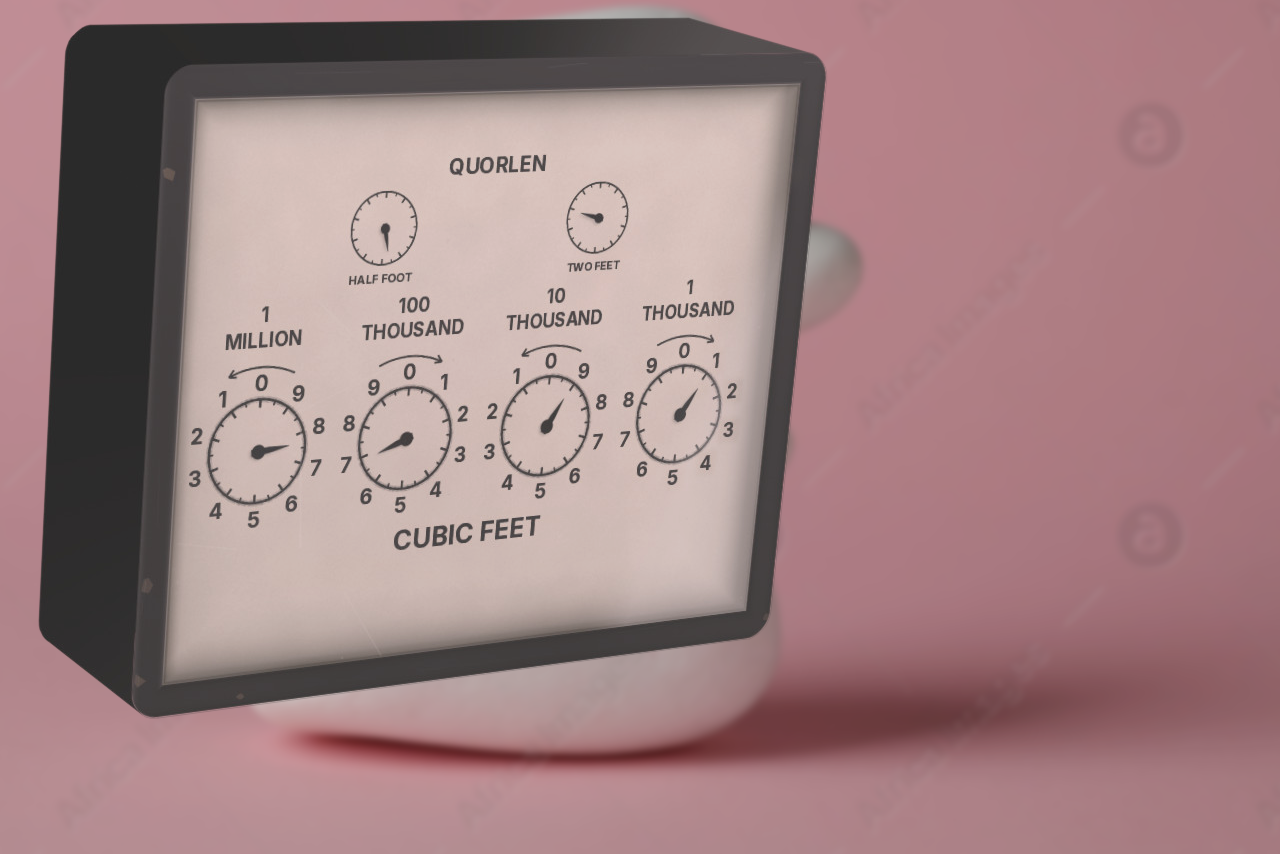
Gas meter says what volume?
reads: 769100 ft³
